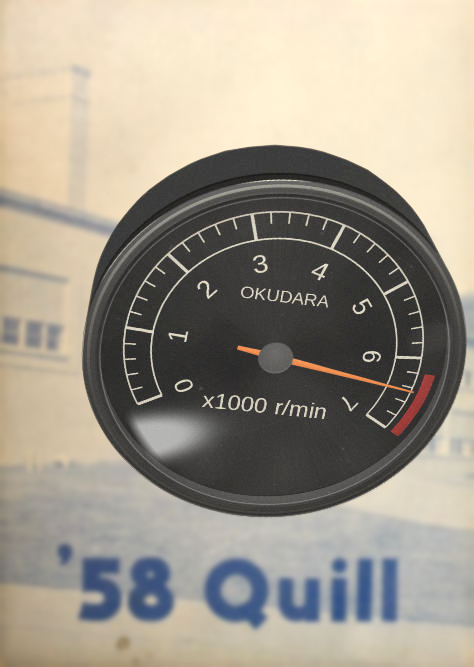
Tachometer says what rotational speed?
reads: 6400 rpm
